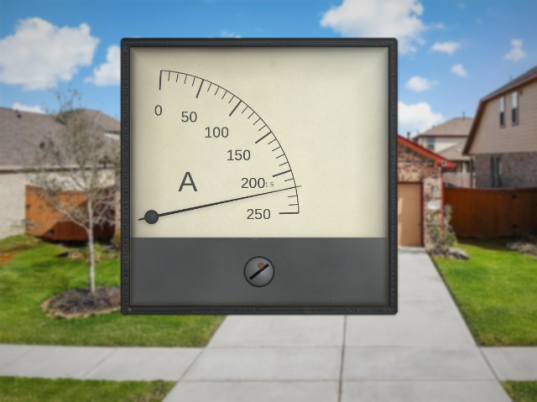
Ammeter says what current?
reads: 220 A
